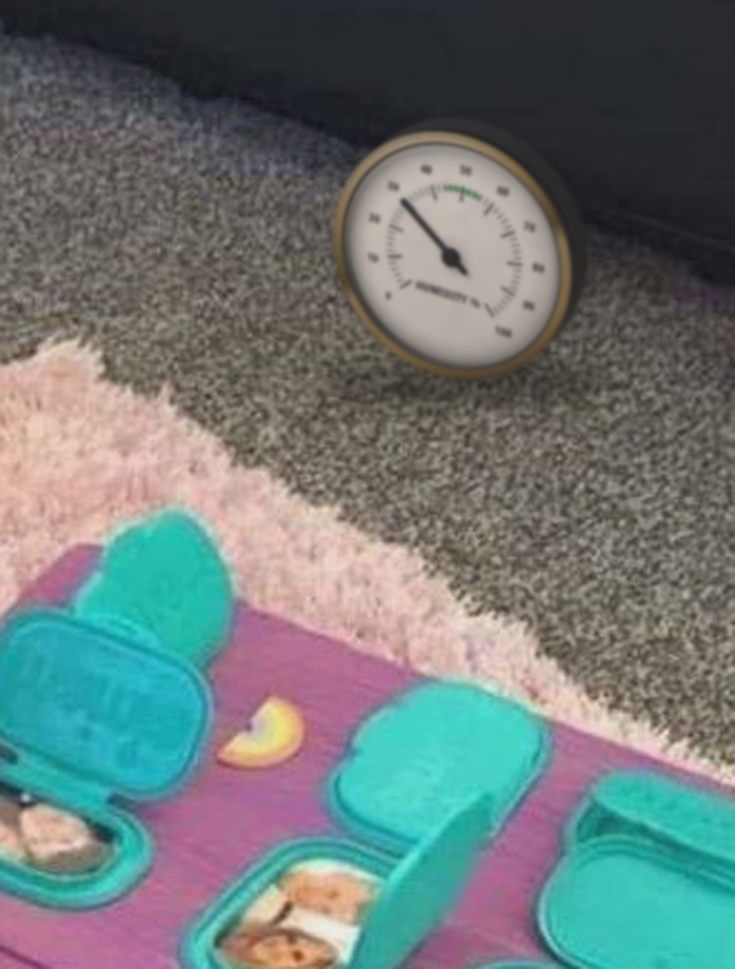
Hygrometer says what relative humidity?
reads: 30 %
